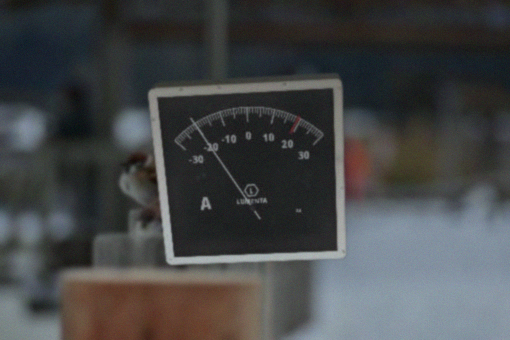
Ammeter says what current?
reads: -20 A
